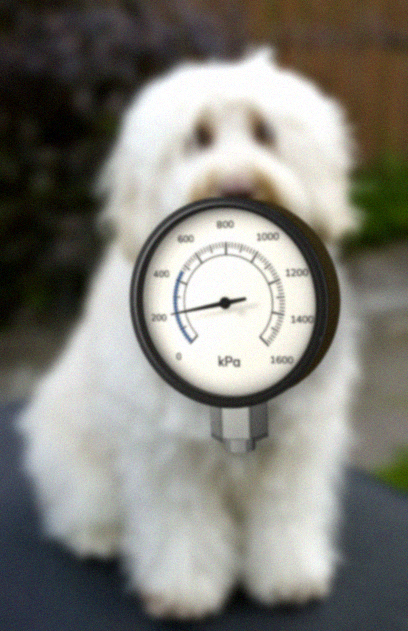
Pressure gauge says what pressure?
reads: 200 kPa
